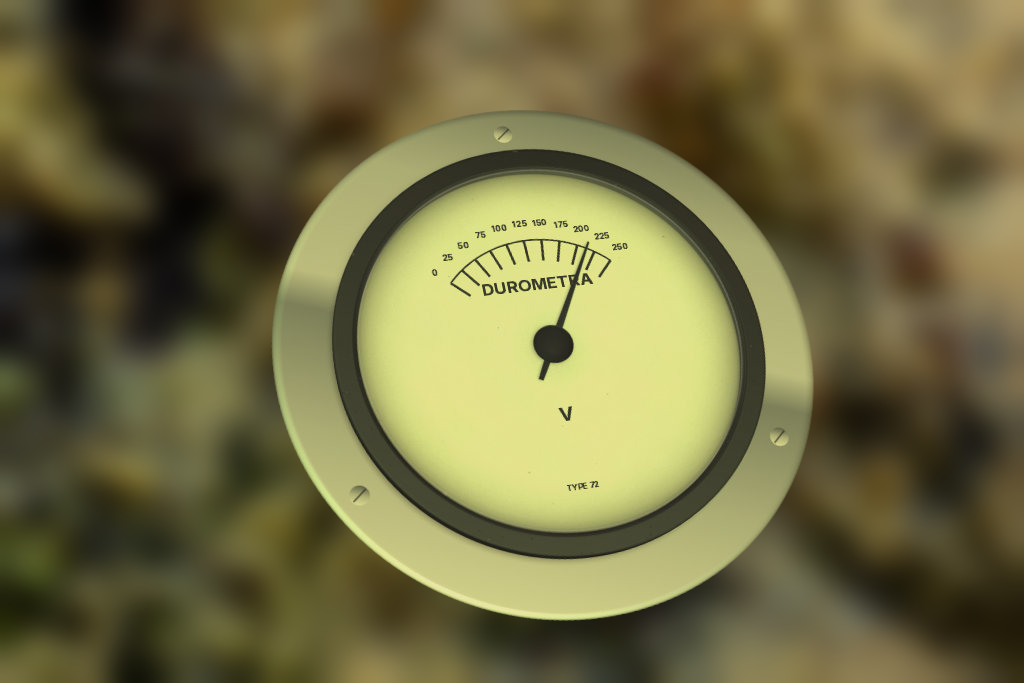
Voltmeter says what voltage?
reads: 212.5 V
